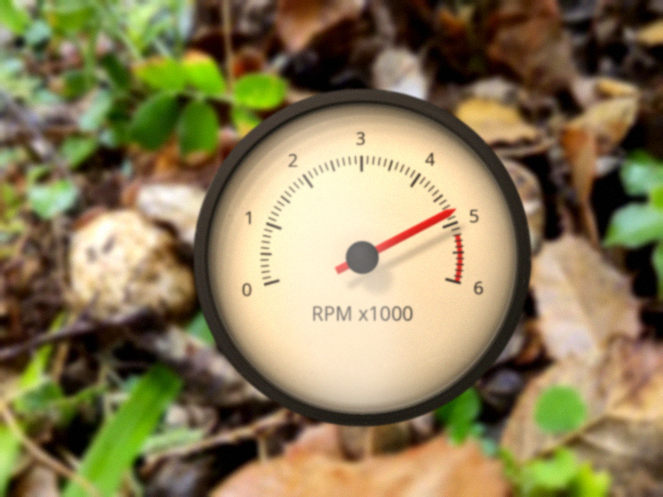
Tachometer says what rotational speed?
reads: 4800 rpm
